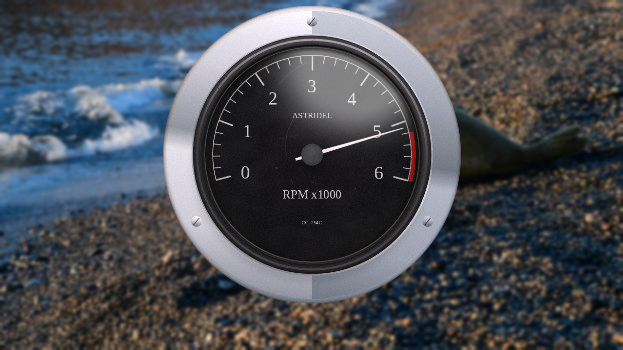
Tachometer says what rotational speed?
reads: 5100 rpm
